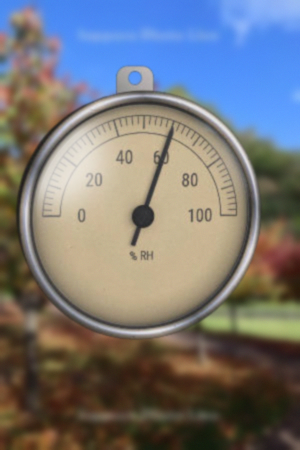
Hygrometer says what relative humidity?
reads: 60 %
